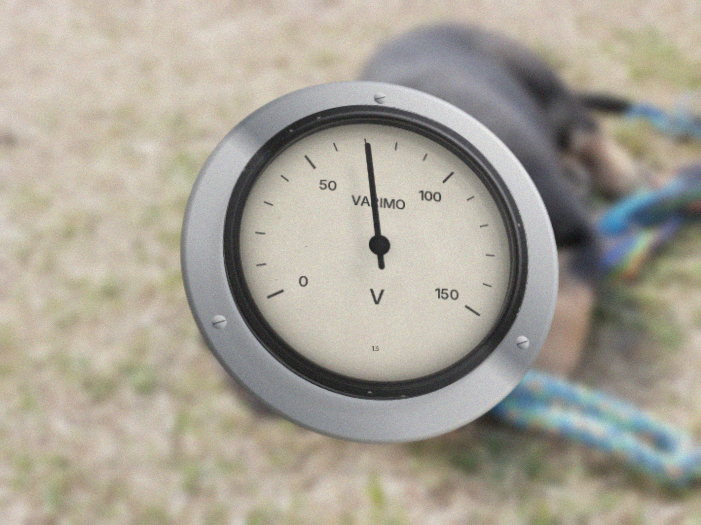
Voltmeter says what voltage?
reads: 70 V
